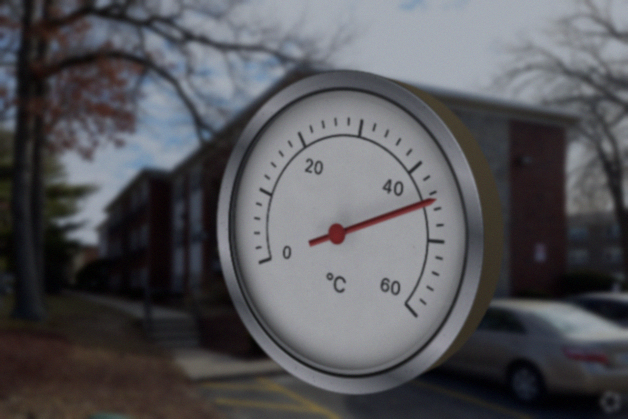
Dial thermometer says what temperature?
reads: 45 °C
